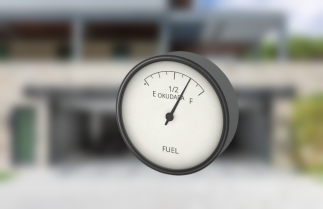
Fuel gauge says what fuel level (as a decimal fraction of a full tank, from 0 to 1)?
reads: 0.75
